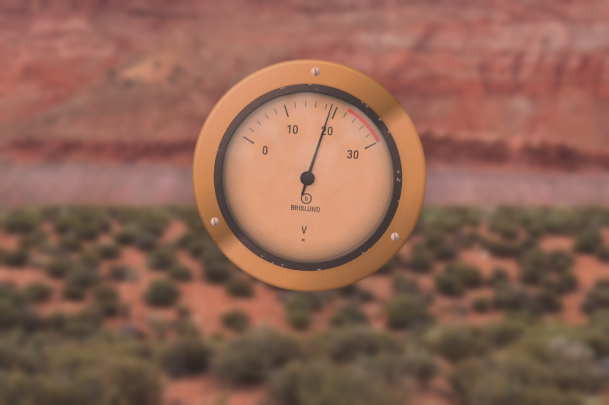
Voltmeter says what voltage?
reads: 19 V
